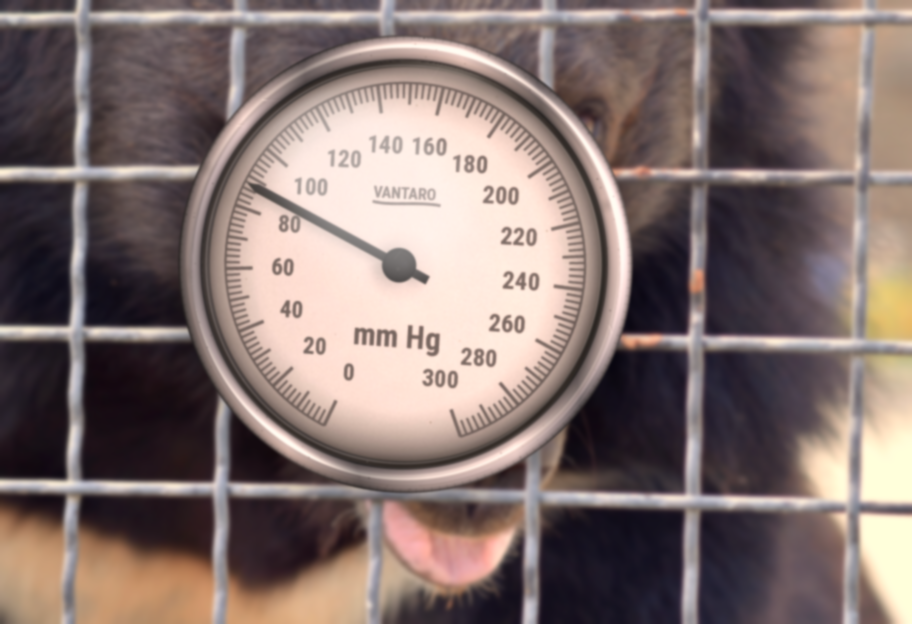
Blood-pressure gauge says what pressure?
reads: 88 mmHg
